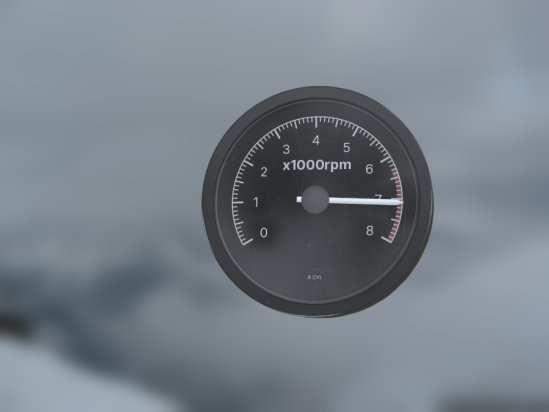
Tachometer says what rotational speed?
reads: 7100 rpm
